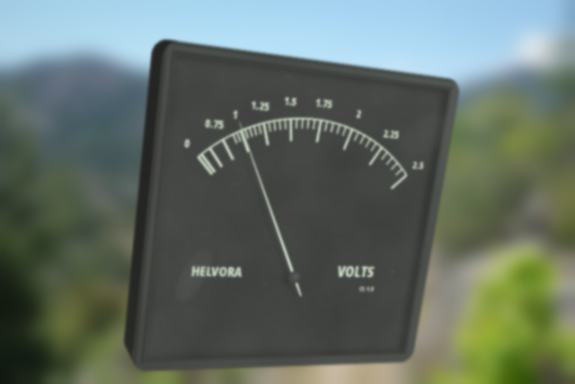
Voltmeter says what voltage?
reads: 1 V
